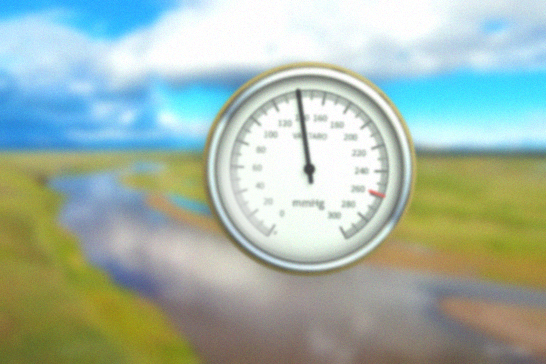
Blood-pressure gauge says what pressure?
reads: 140 mmHg
